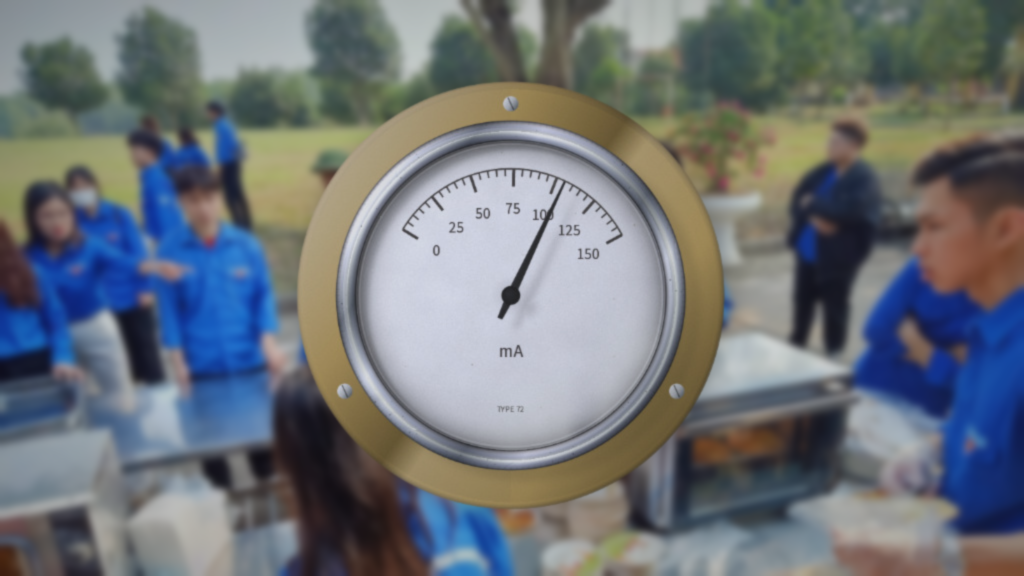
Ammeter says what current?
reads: 105 mA
